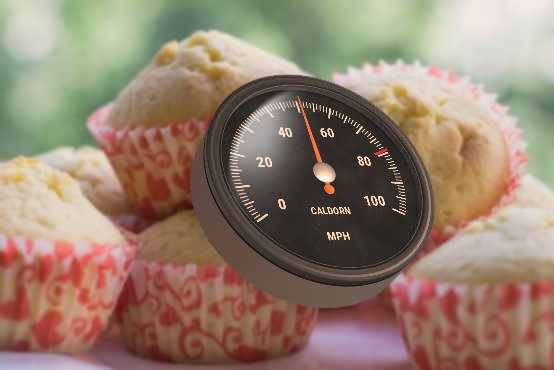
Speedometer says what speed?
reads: 50 mph
